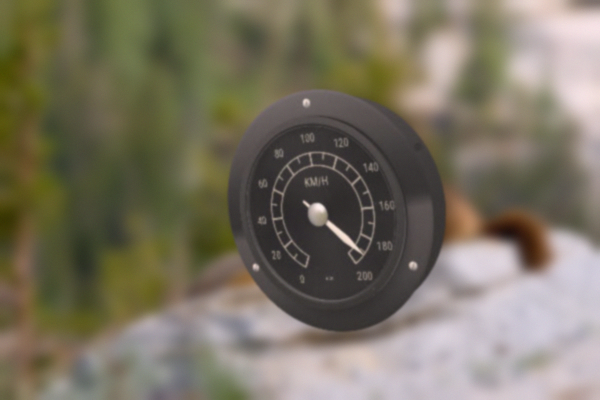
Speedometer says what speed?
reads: 190 km/h
